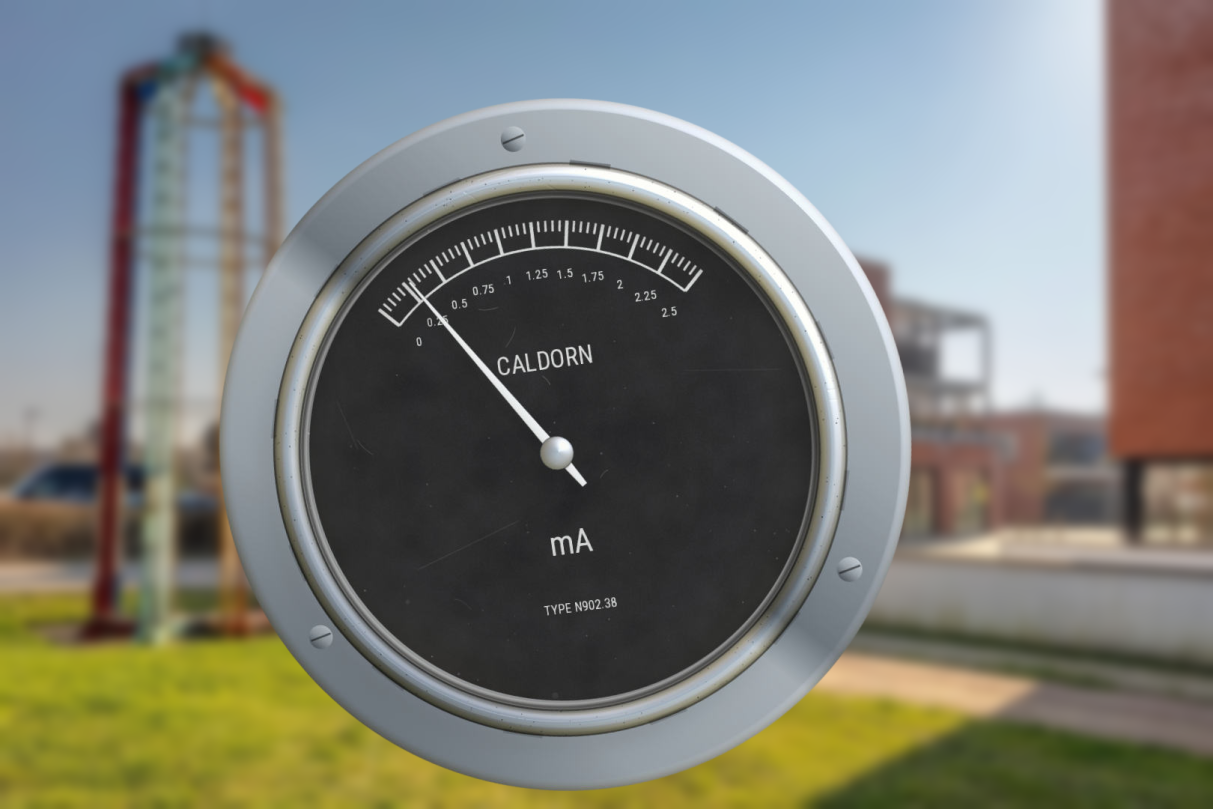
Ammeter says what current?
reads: 0.3 mA
